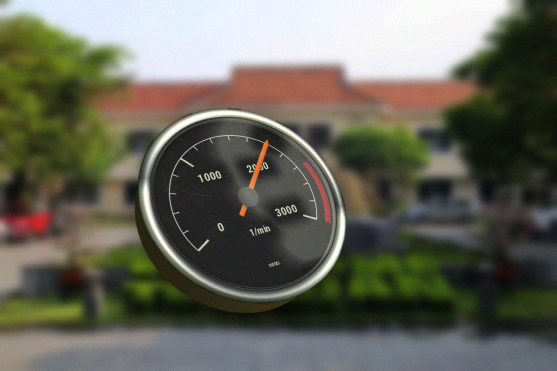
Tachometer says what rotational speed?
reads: 2000 rpm
